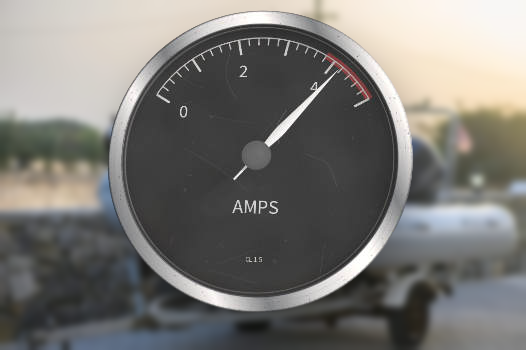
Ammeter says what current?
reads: 4.2 A
